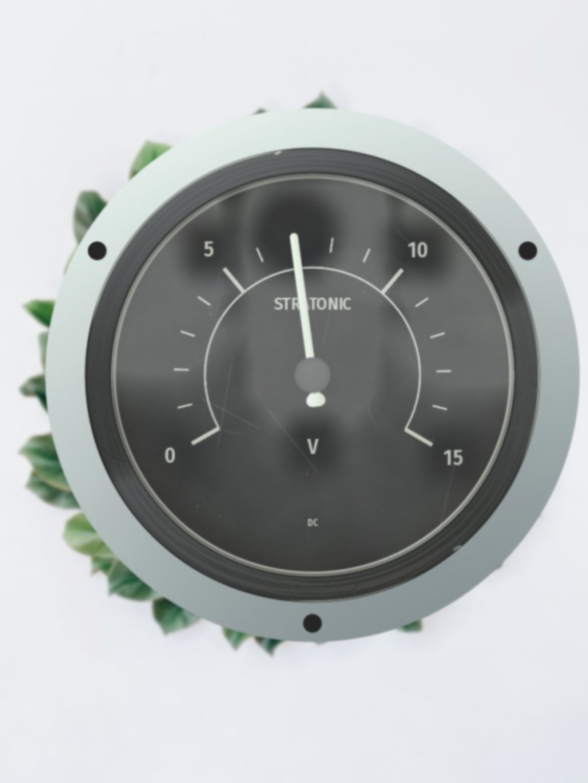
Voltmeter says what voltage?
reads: 7 V
